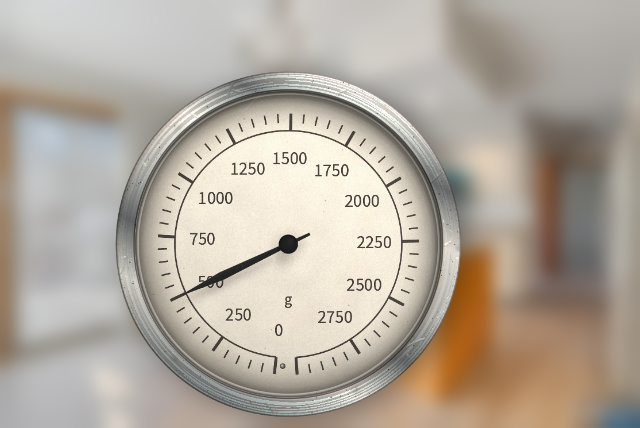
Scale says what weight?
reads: 500 g
